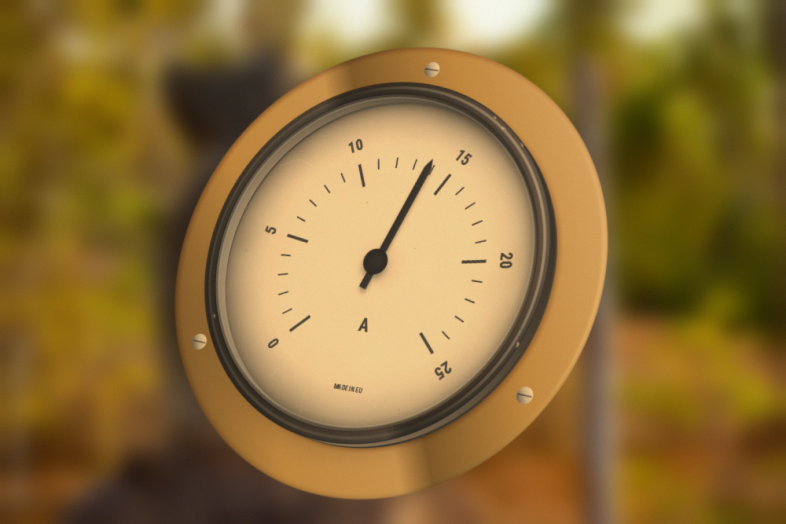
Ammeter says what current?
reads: 14 A
